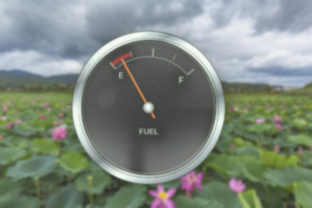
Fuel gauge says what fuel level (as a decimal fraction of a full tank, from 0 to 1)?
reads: 0.125
